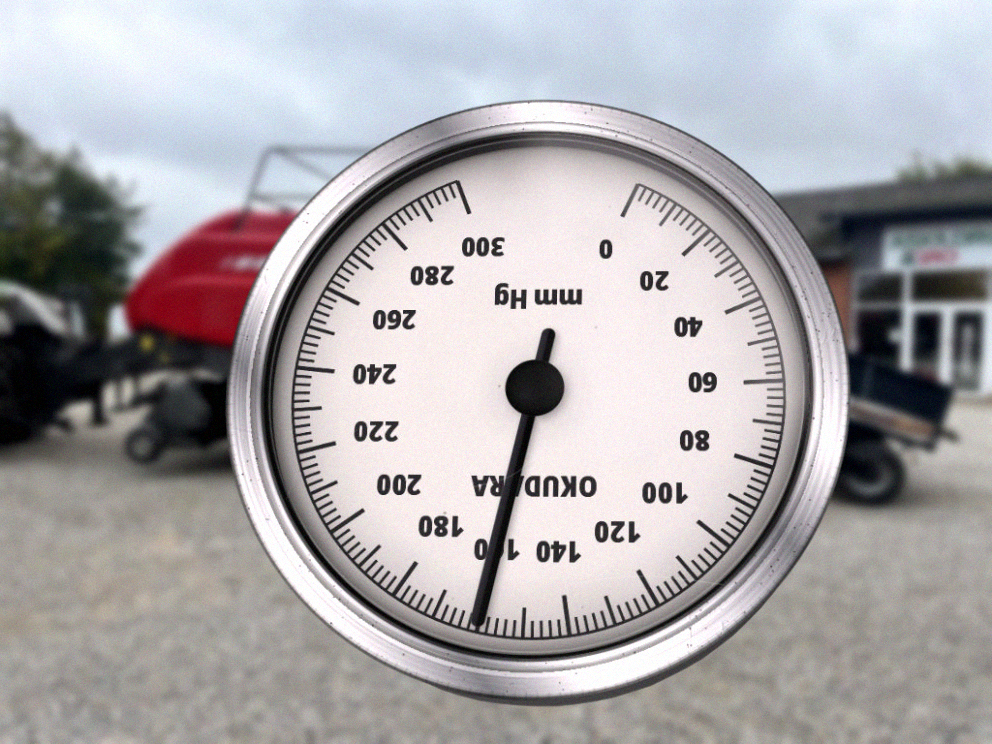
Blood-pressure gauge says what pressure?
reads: 160 mmHg
